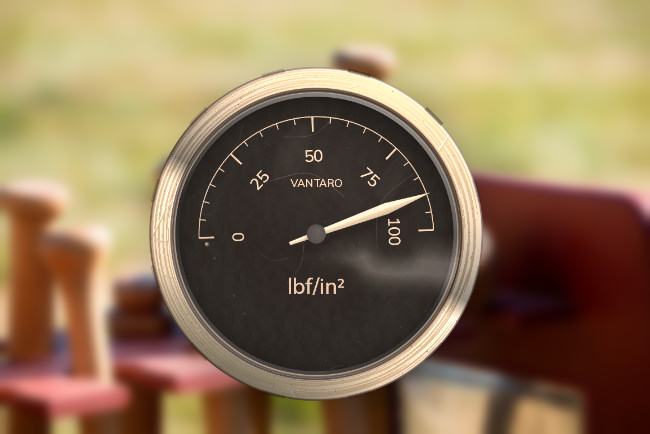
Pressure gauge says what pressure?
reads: 90 psi
